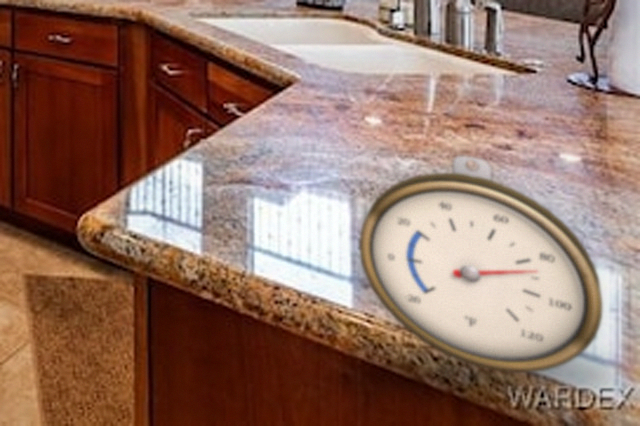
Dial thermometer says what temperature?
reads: 85 °F
